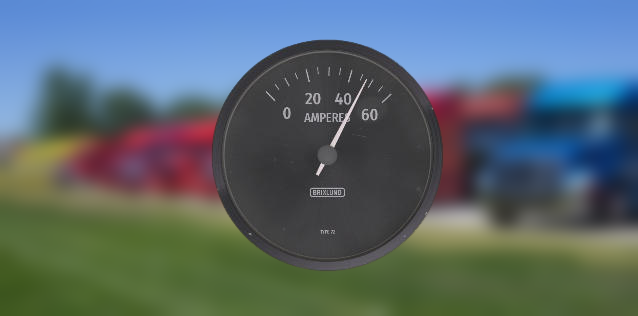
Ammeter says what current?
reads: 47.5 A
